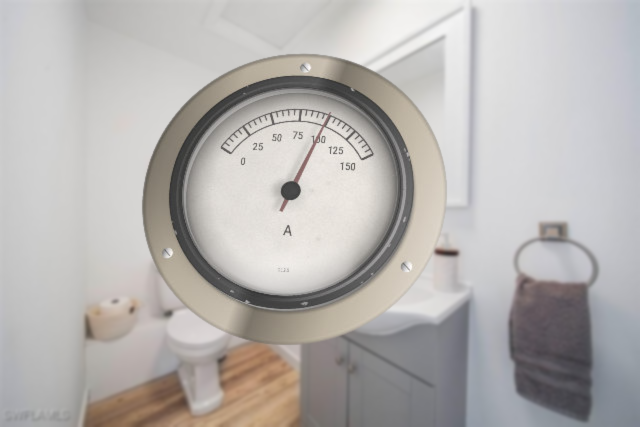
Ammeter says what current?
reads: 100 A
